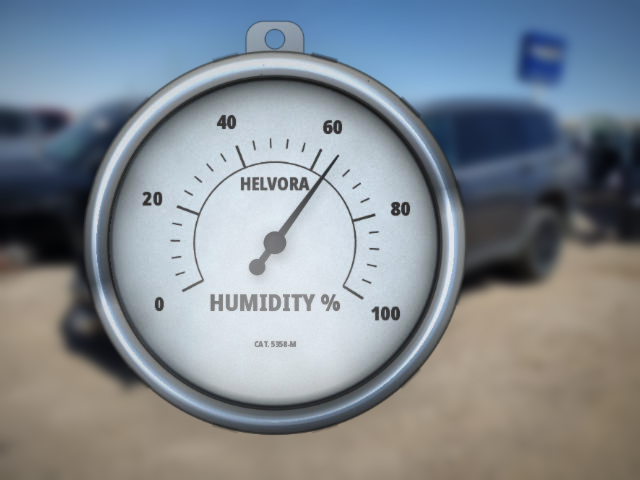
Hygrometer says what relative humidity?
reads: 64 %
